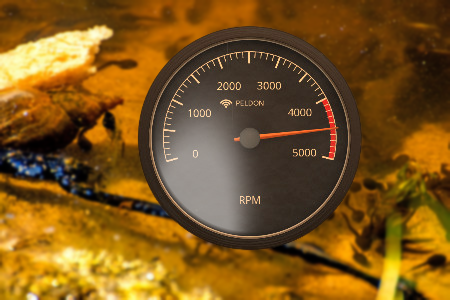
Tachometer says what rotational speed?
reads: 4500 rpm
